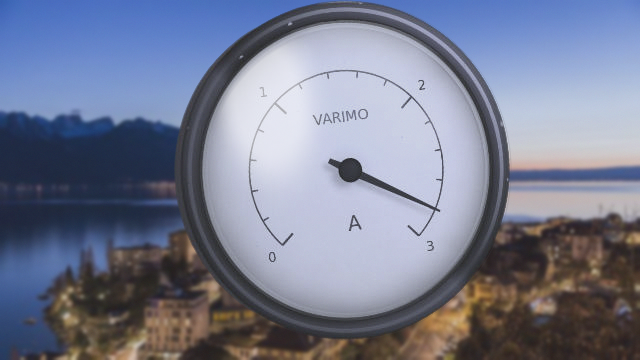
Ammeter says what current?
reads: 2.8 A
